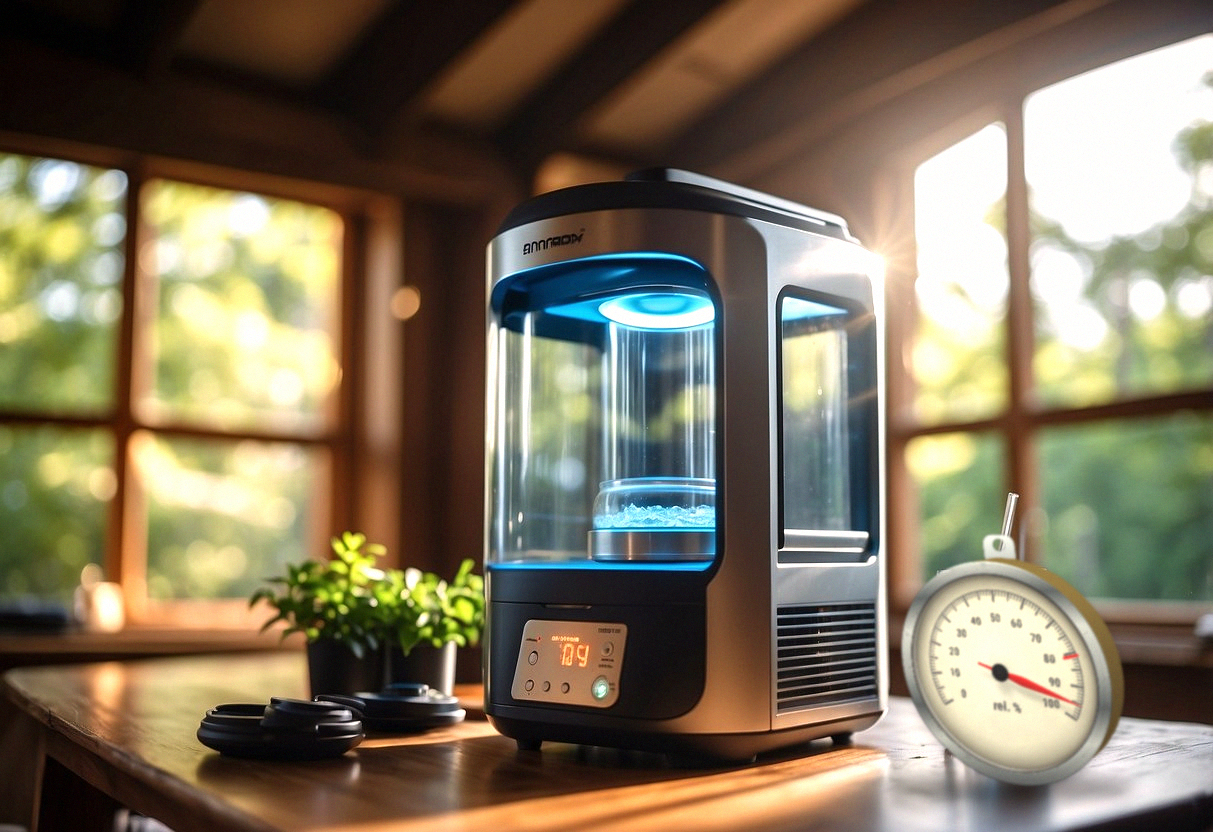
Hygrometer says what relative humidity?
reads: 95 %
